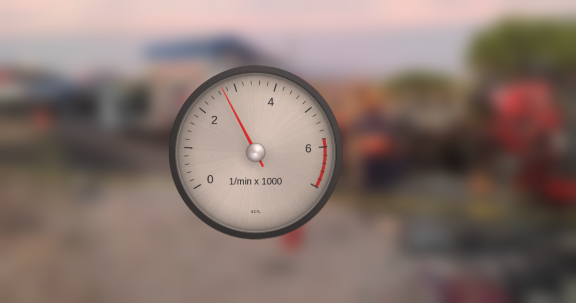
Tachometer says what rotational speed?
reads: 2700 rpm
